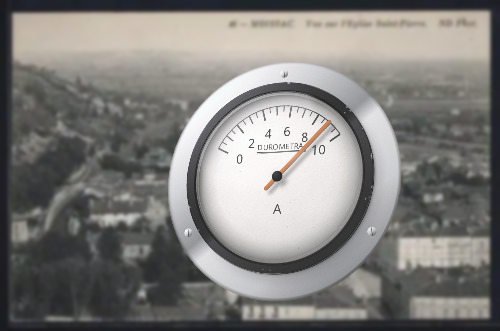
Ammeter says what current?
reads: 9 A
